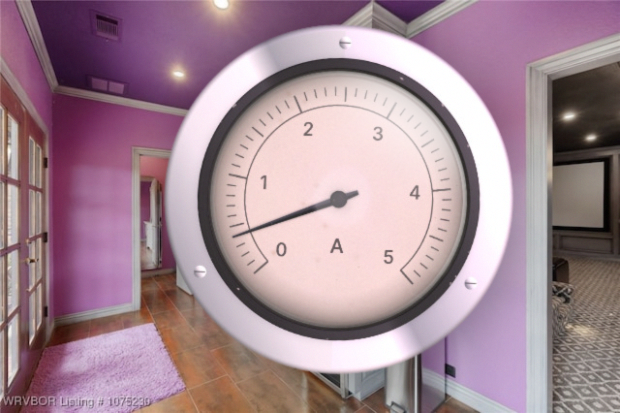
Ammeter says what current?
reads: 0.4 A
